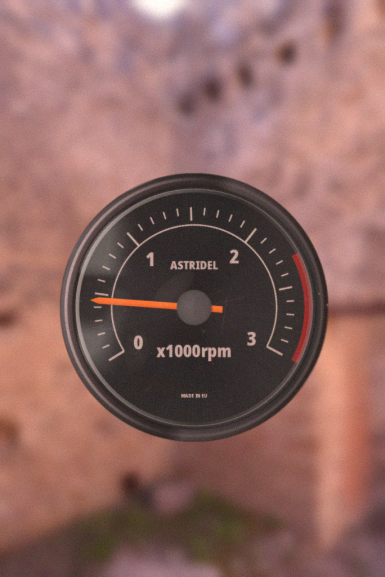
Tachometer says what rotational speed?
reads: 450 rpm
